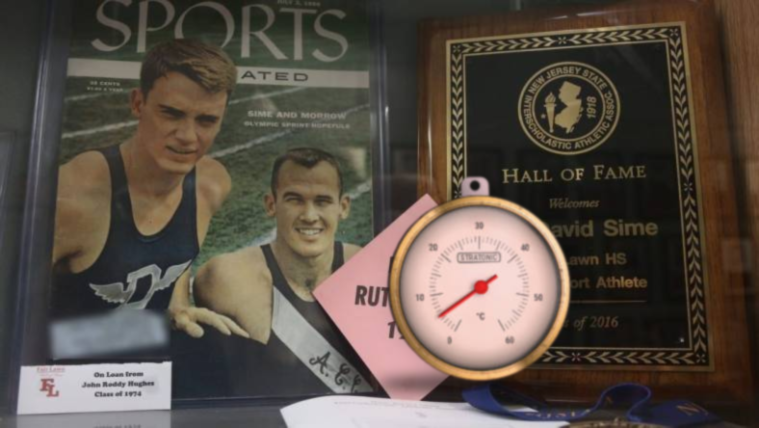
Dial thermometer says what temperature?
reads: 5 °C
